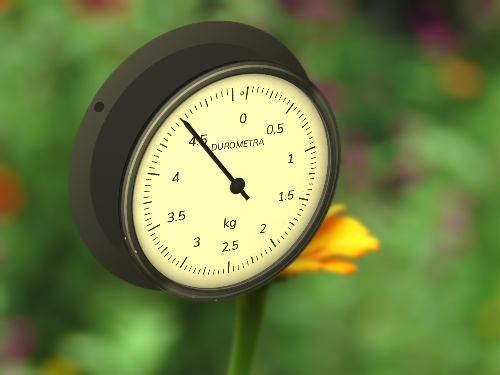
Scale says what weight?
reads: 4.5 kg
